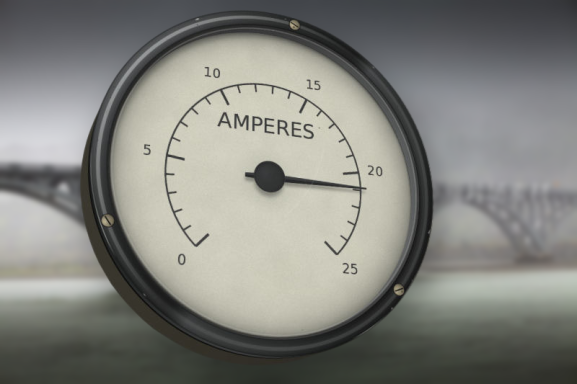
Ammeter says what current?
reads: 21 A
